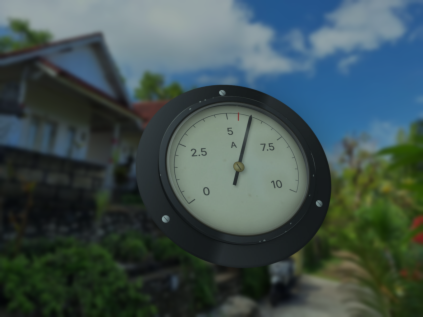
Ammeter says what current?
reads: 6 A
